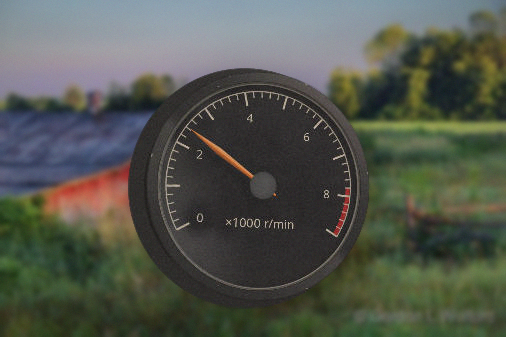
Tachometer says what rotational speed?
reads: 2400 rpm
